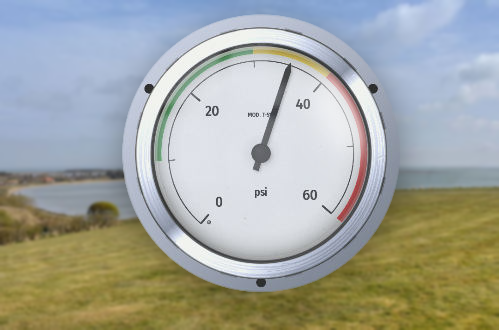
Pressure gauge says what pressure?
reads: 35 psi
